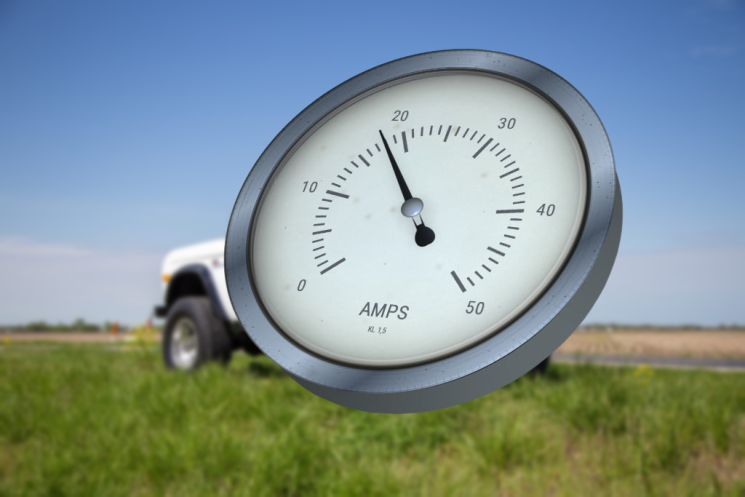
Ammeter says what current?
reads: 18 A
